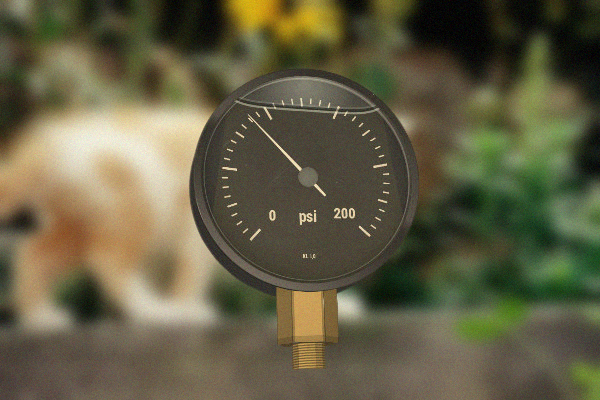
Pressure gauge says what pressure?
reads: 70 psi
